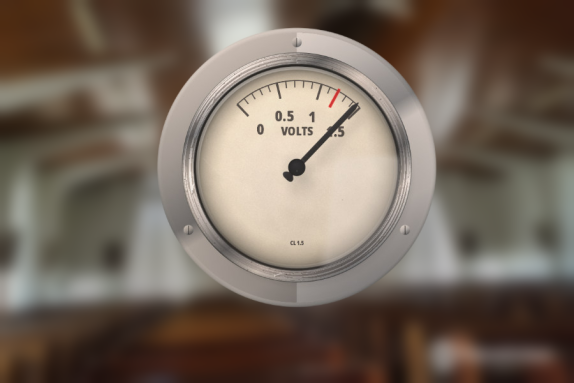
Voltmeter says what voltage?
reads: 1.45 V
